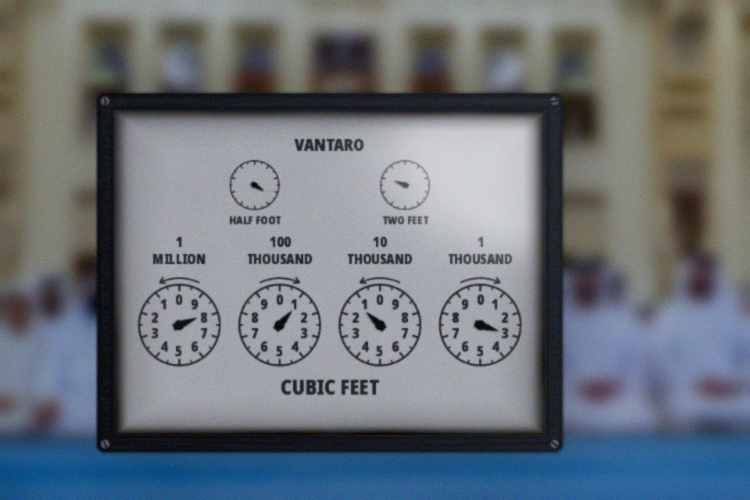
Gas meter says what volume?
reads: 811300 ft³
